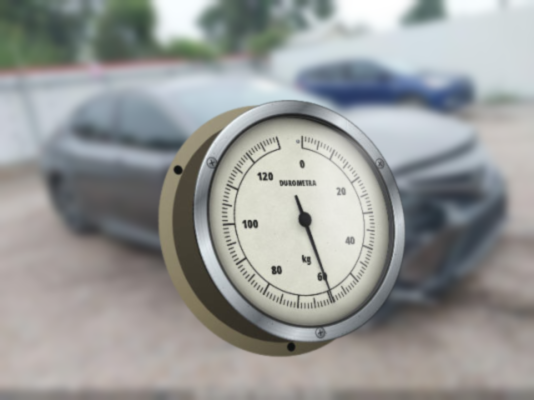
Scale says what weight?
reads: 60 kg
